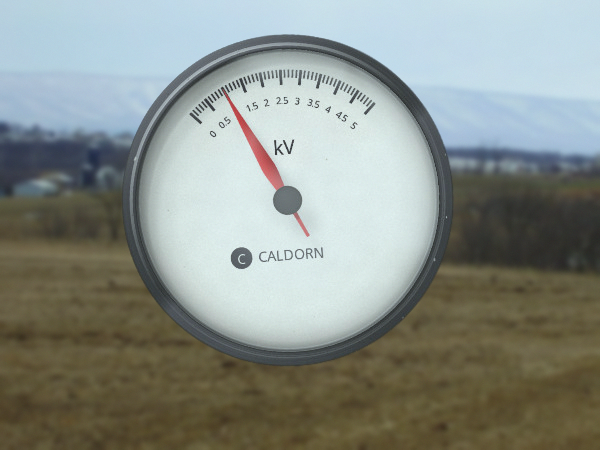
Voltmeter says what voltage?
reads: 1 kV
